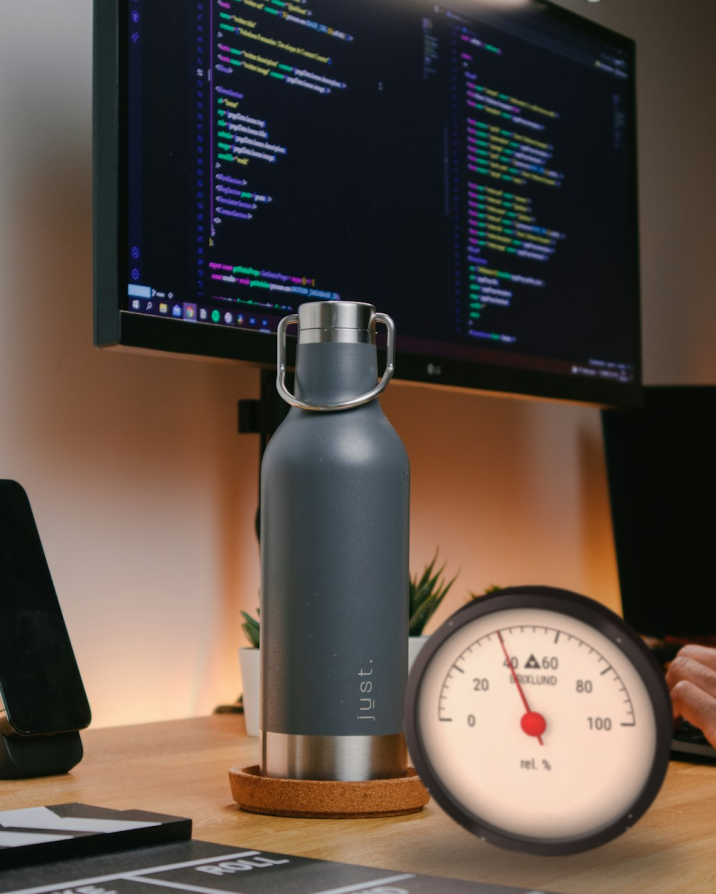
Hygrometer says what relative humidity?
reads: 40 %
